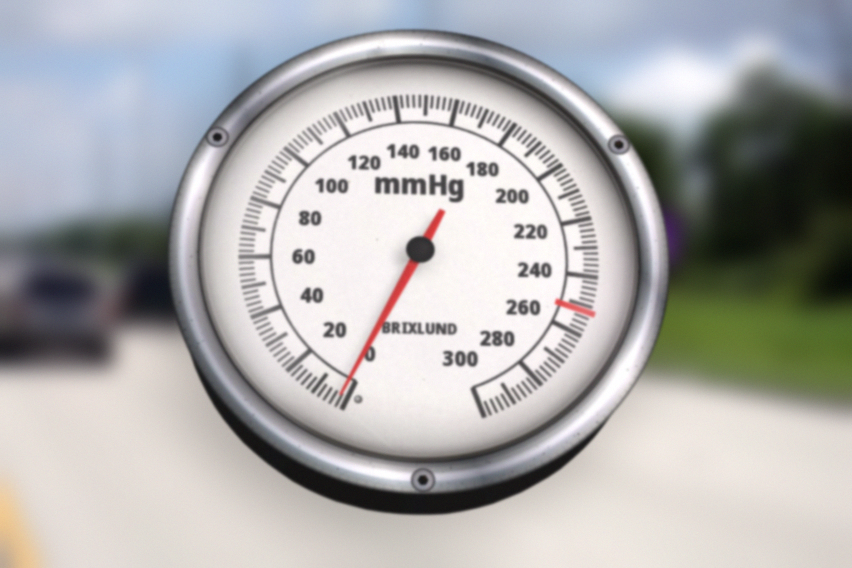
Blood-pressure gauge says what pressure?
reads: 2 mmHg
